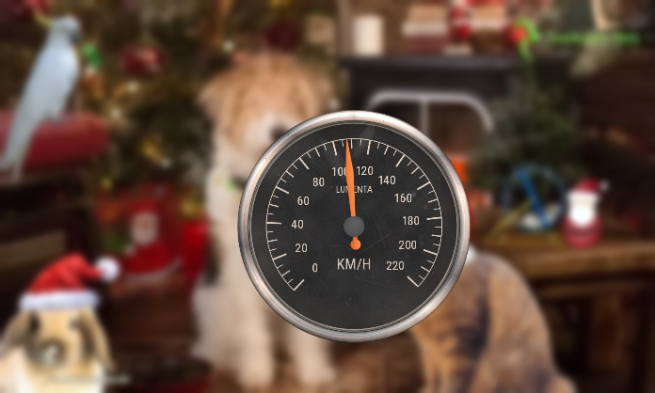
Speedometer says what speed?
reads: 107.5 km/h
